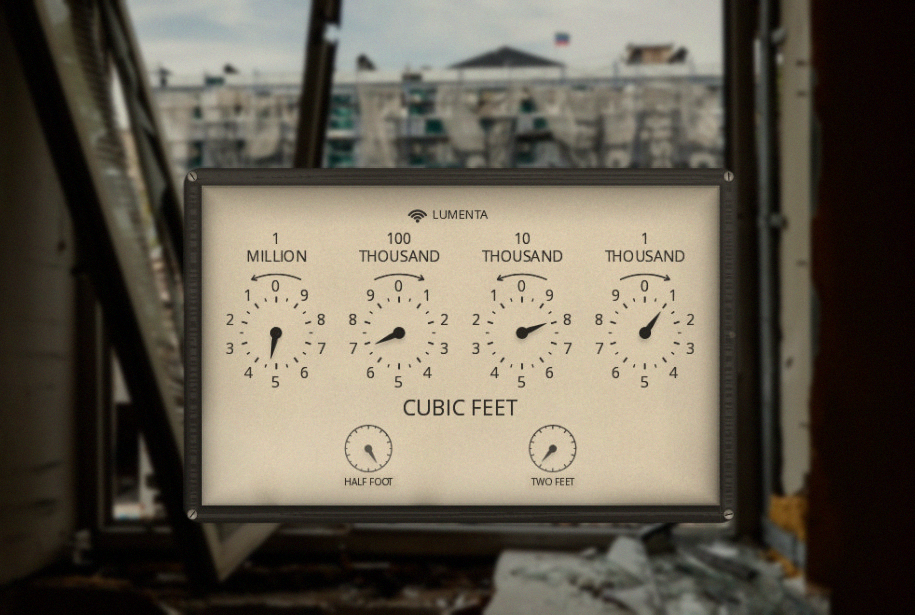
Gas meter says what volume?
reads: 468100 ft³
